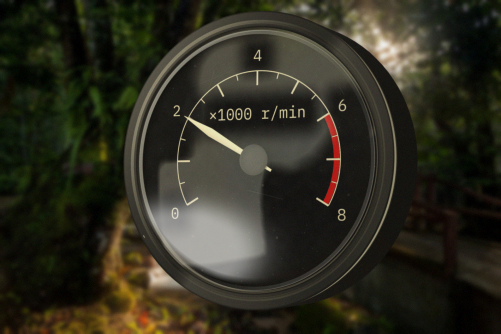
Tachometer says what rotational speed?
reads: 2000 rpm
